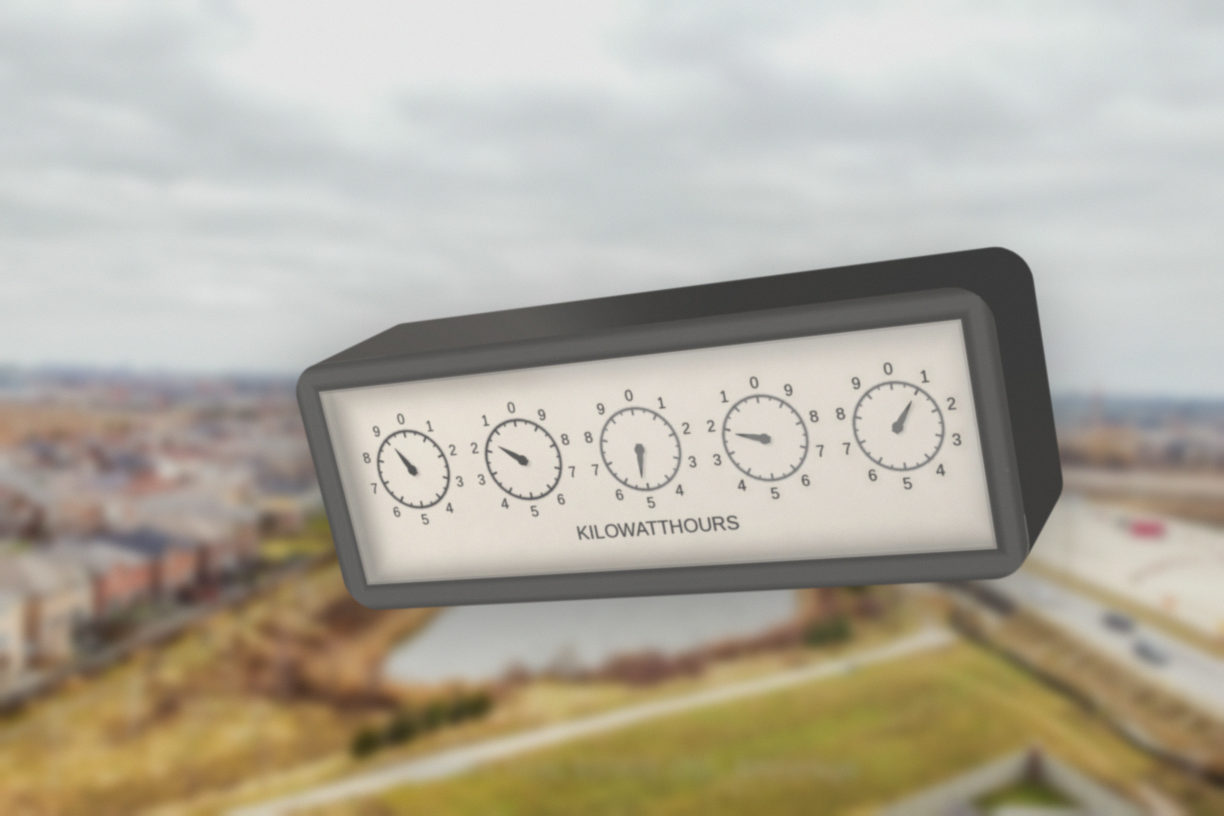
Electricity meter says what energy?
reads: 91521 kWh
